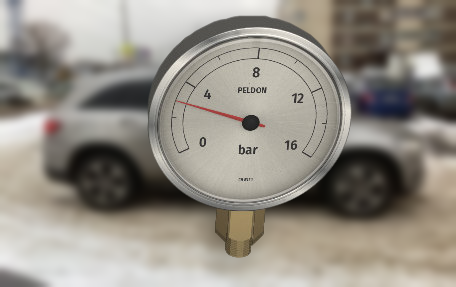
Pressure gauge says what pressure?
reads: 3 bar
